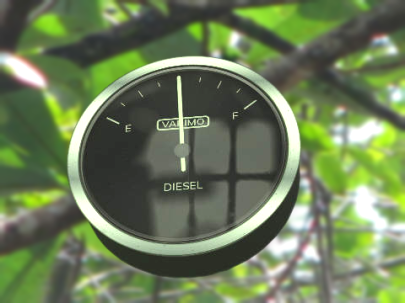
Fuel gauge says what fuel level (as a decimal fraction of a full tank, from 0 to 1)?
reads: 0.5
